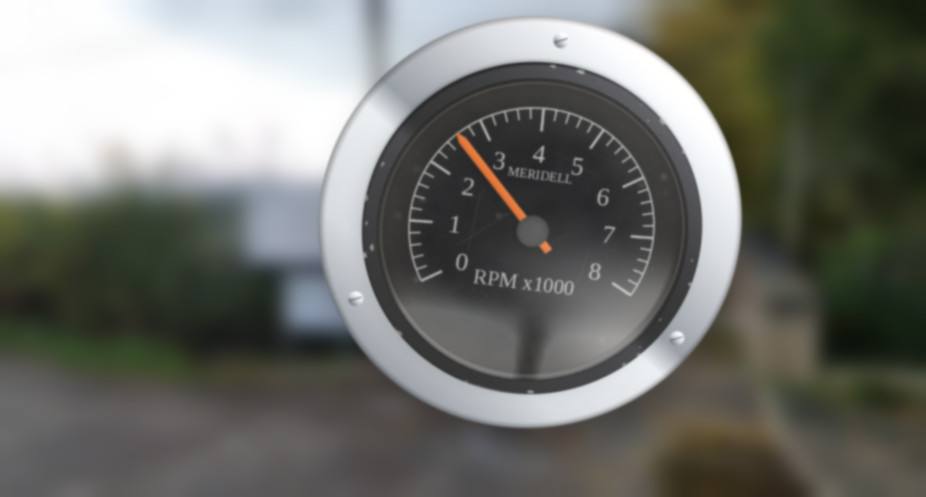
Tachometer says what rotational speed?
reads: 2600 rpm
